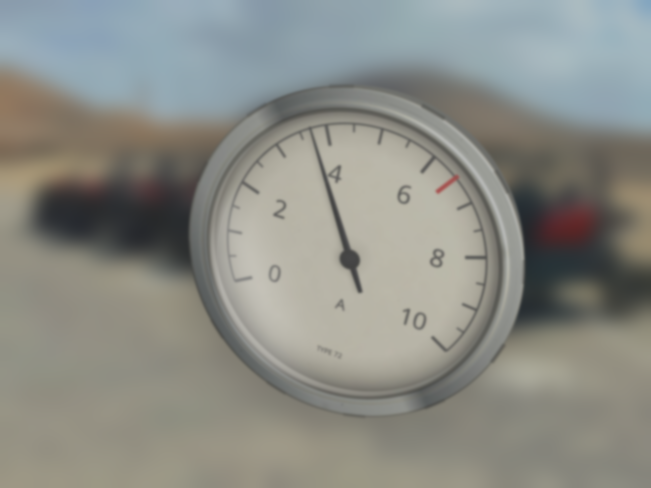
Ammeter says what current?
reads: 3.75 A
